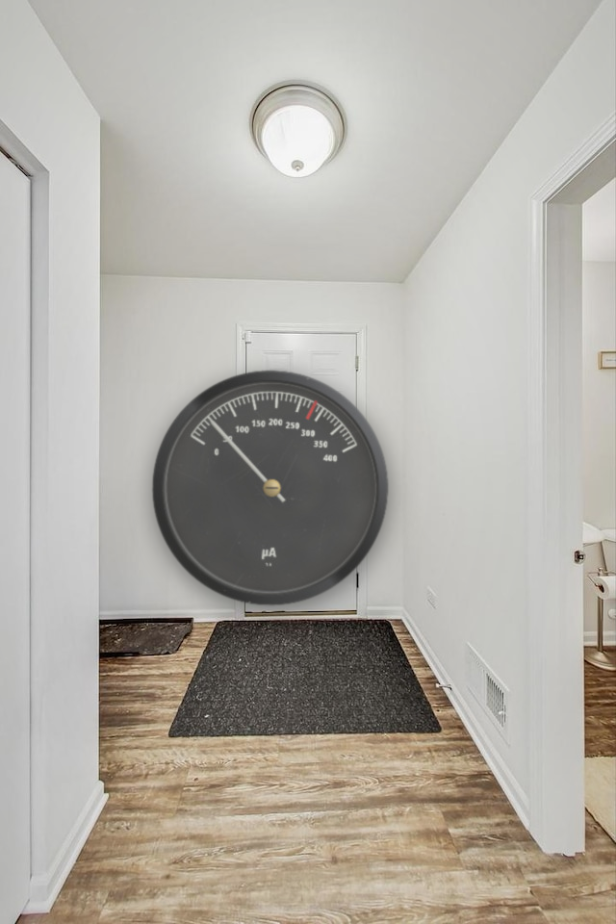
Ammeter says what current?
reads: 50 µA
